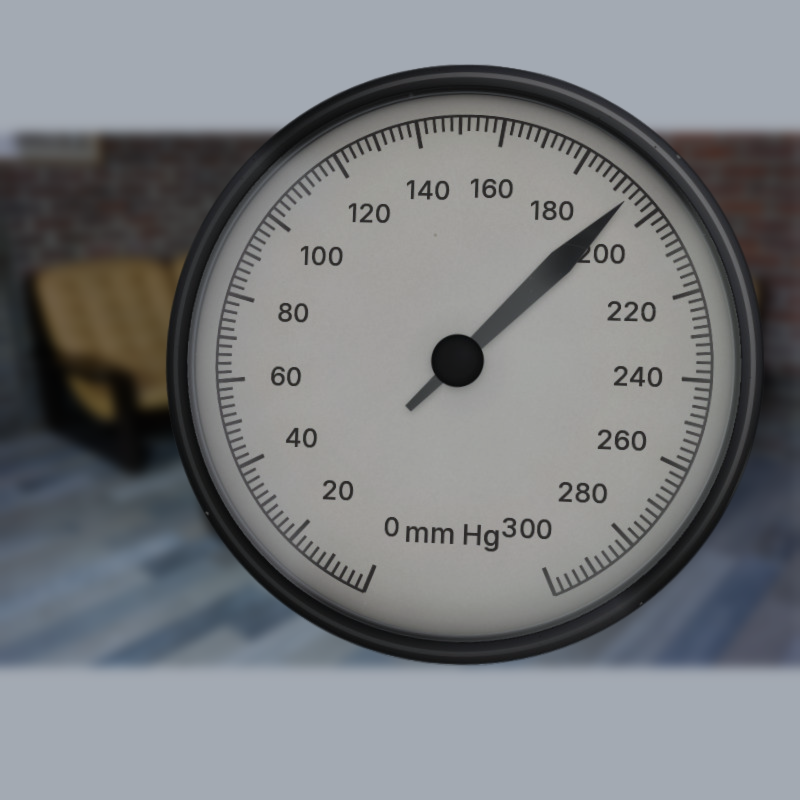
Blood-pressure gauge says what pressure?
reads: 194 mmHg
